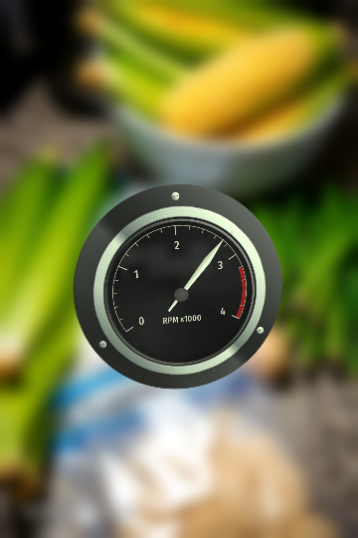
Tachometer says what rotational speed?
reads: 2700 rpm
